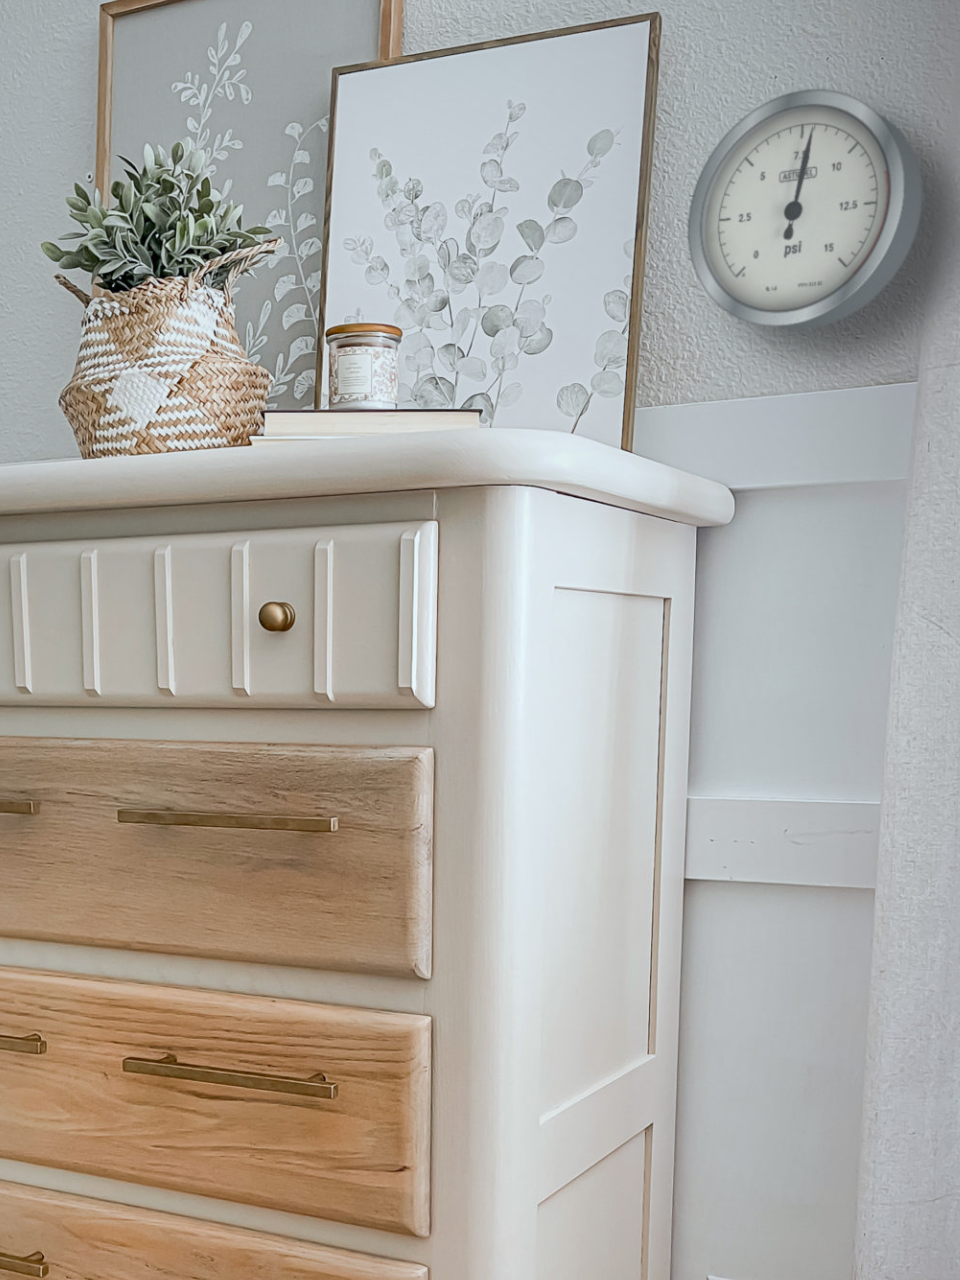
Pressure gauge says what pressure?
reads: 8 psi
